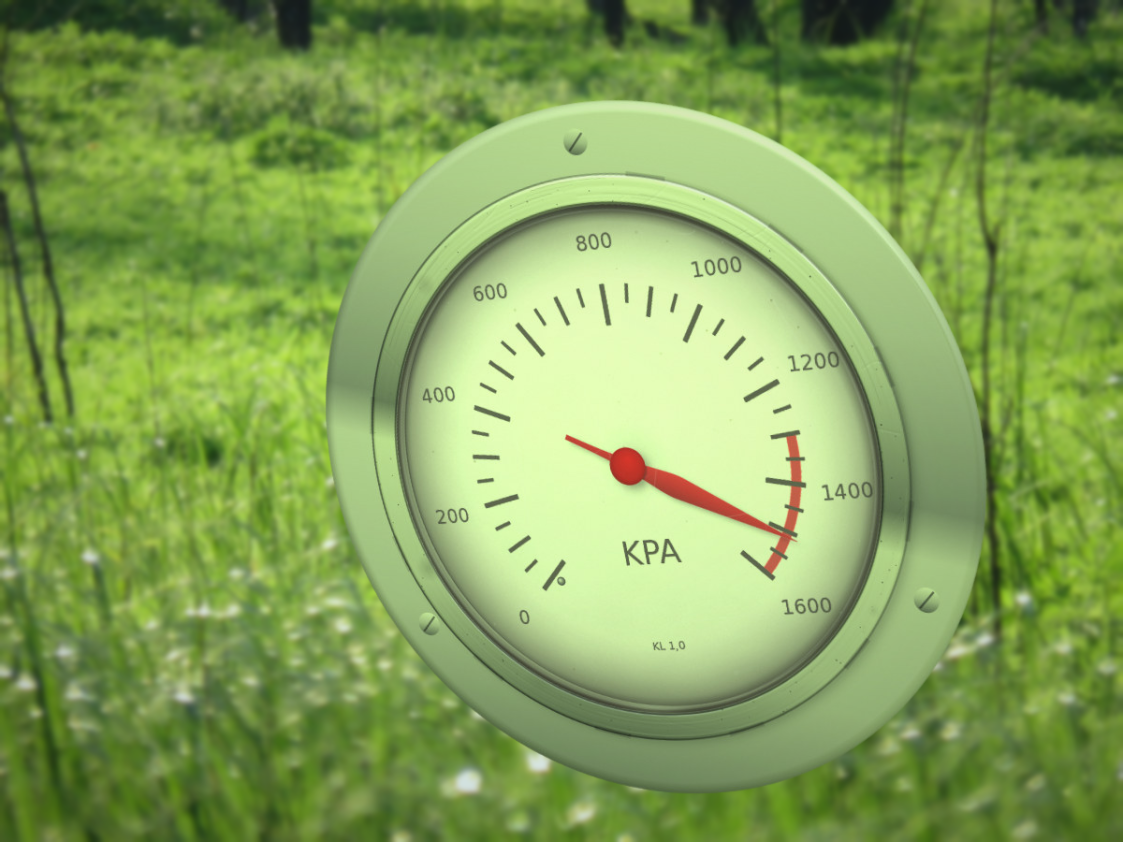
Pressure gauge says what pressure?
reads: 1500 kPa
